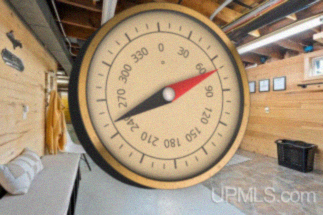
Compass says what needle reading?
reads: 70 °
